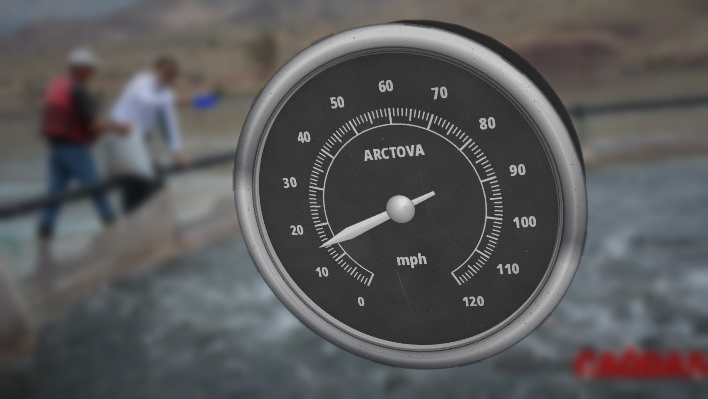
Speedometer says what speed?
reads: 15 mph
